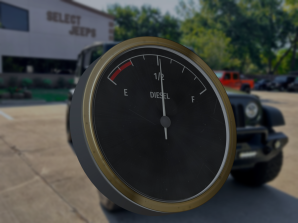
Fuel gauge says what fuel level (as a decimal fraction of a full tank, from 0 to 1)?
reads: 0.5
